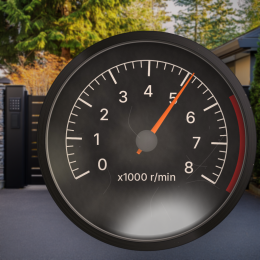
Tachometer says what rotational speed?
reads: 5100 rpm
